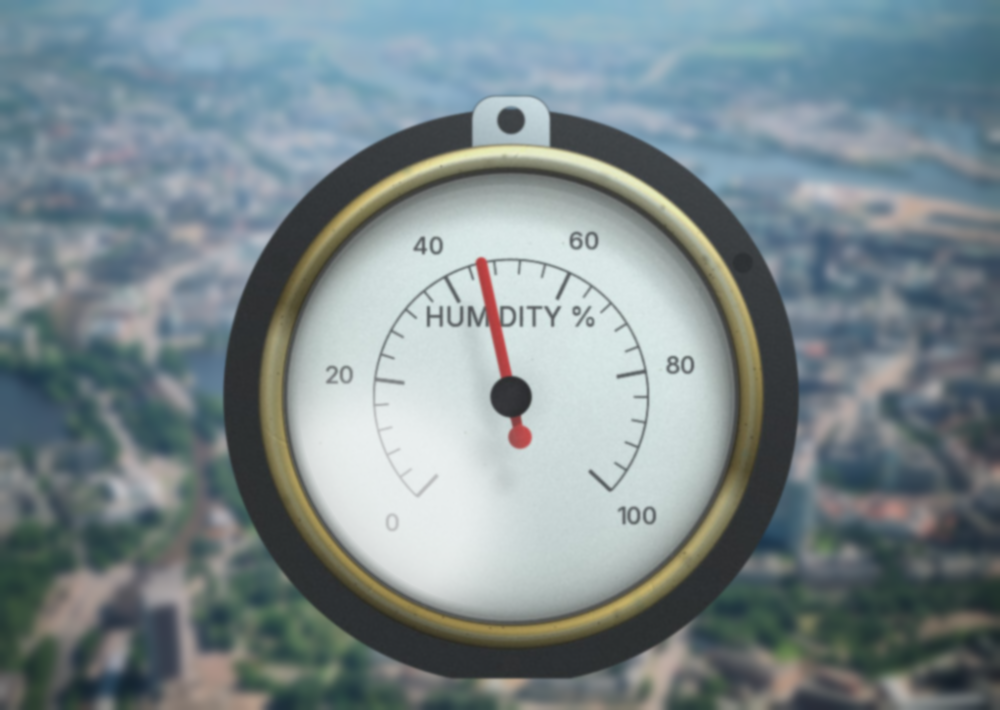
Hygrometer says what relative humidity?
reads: 46 %
